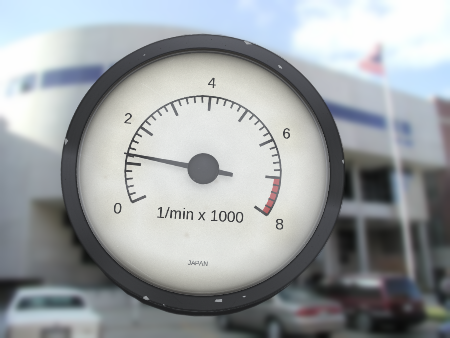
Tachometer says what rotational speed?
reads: 1200 rpm
